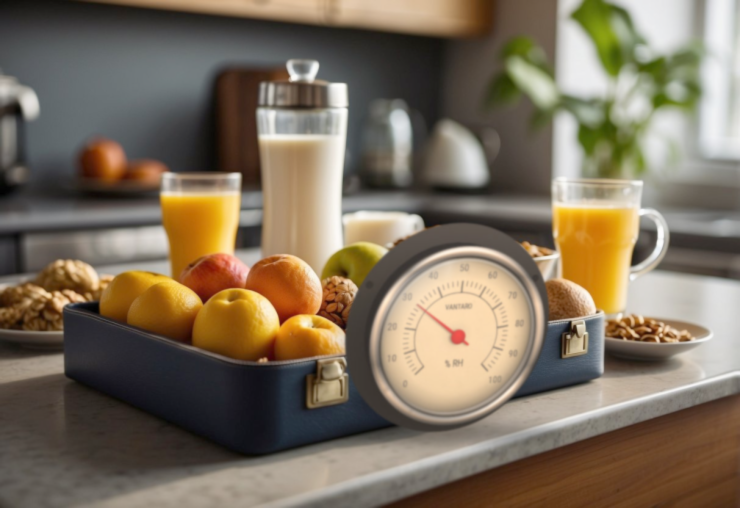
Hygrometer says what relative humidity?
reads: 30 %
